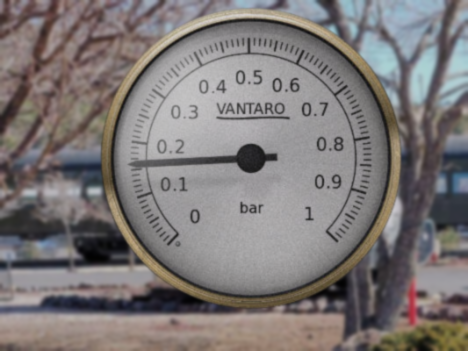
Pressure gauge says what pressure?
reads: 0.16 bar
